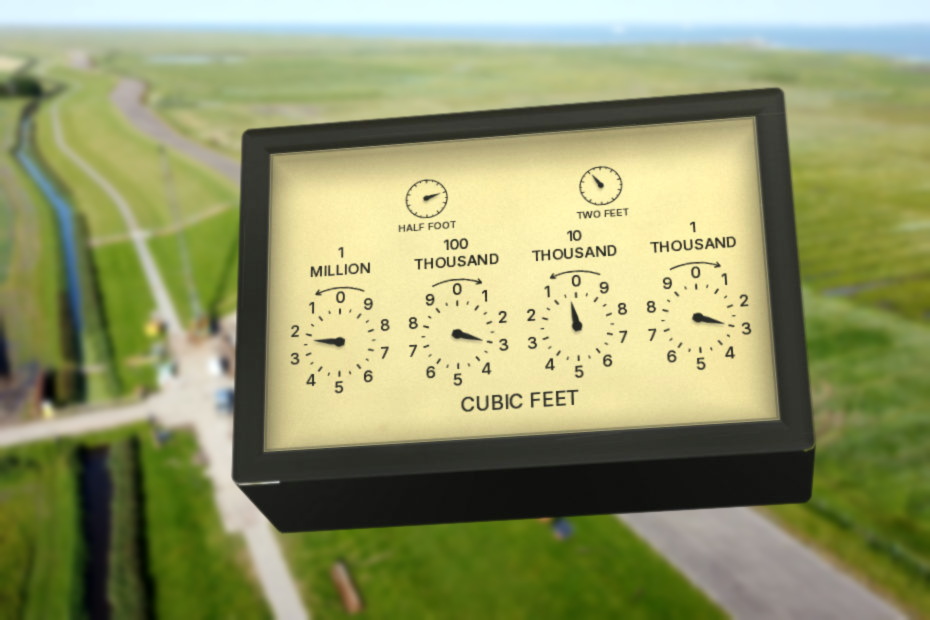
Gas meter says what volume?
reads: 230300 ft³
